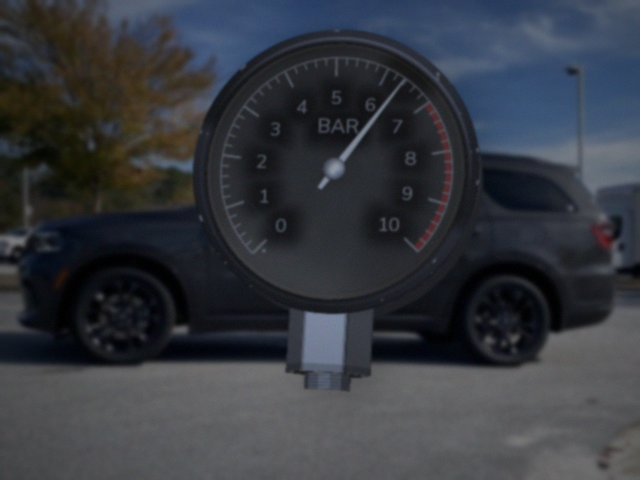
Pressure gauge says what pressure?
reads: 6.4 bar
